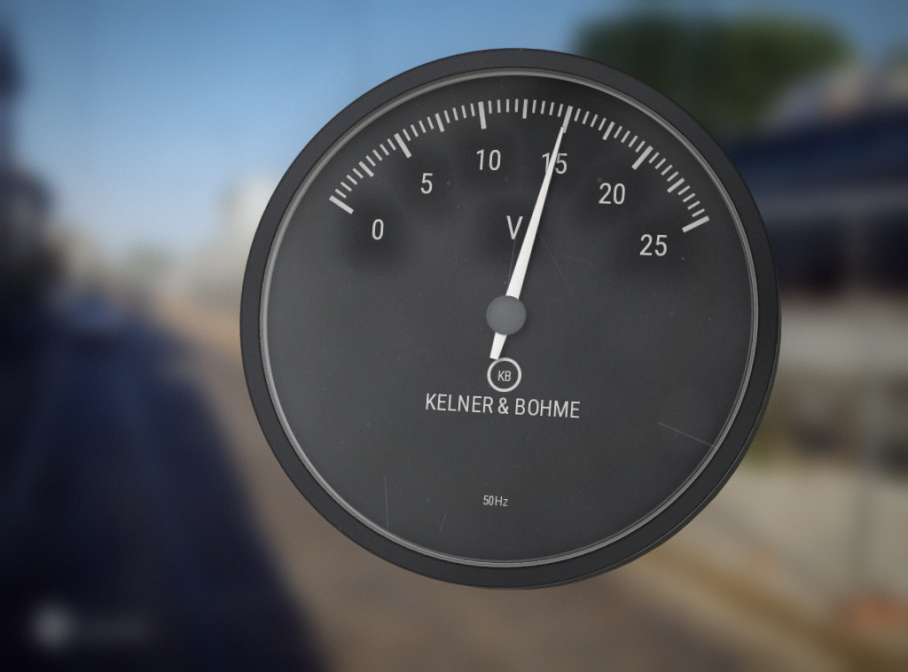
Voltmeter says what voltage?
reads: 15 V
